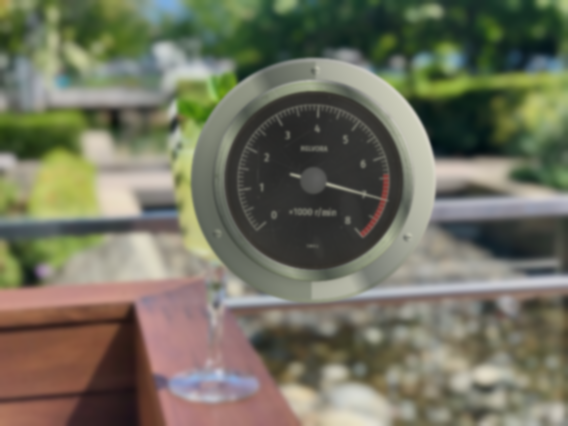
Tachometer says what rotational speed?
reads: 7000 rpm
